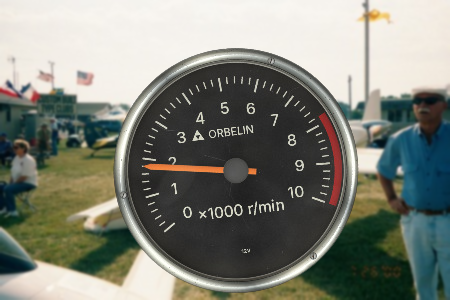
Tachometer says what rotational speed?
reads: 1800 rpm
